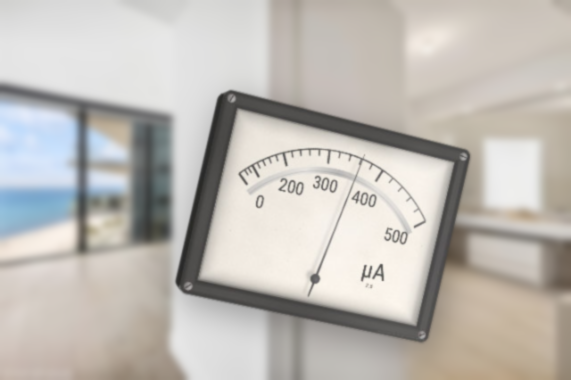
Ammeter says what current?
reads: 360 µA
